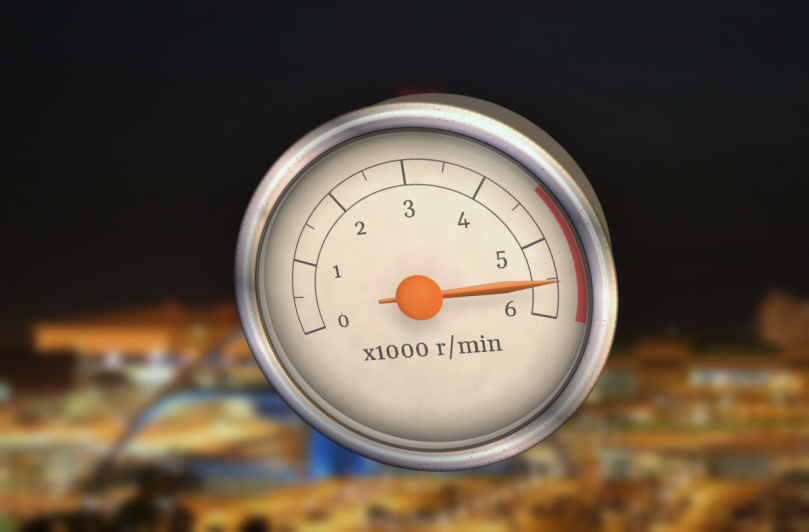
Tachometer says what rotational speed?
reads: 5500 rpm
